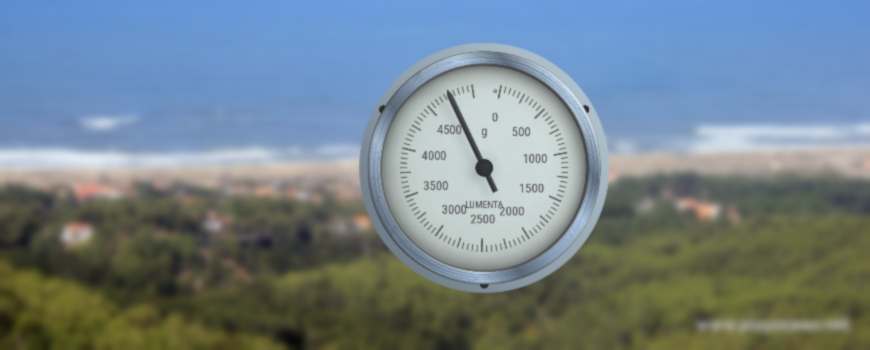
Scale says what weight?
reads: 4750 g
